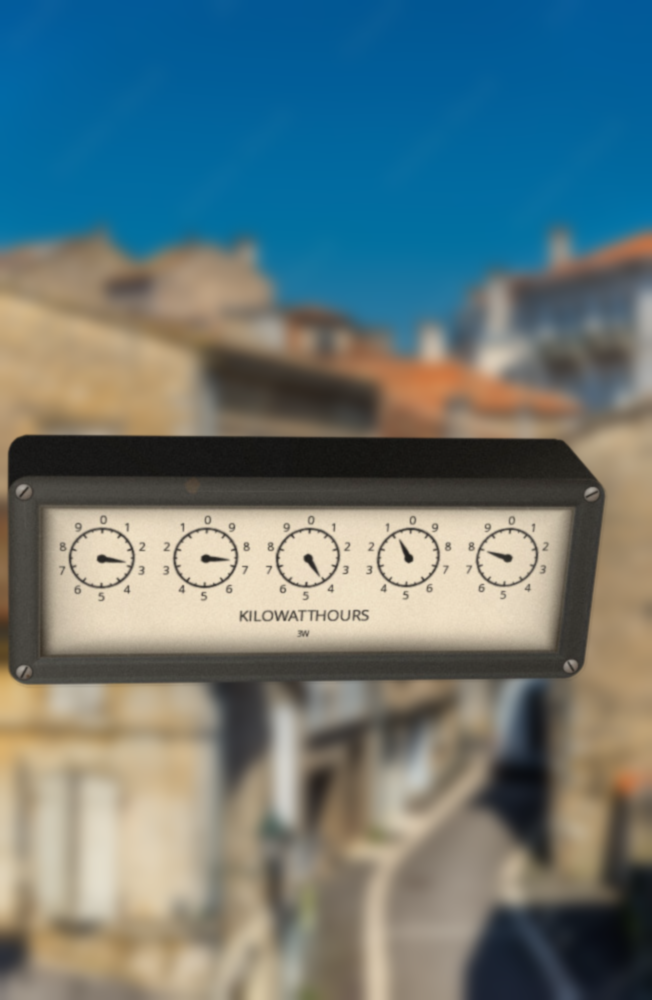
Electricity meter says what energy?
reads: 27408 kWh
